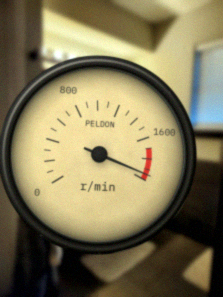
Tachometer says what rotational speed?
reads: 1950 rpm
